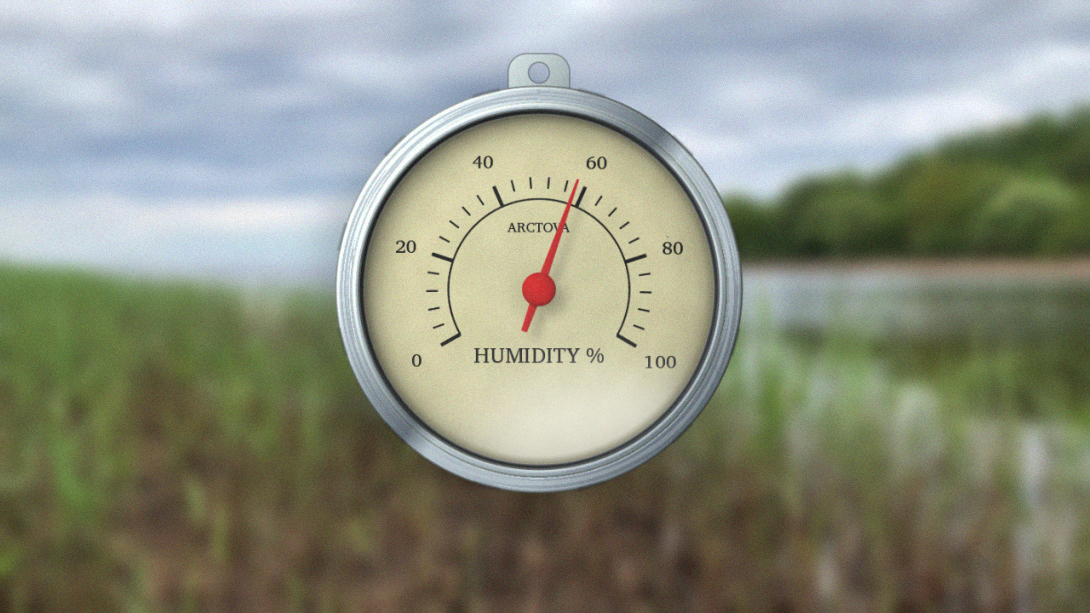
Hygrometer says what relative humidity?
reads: 58 %
